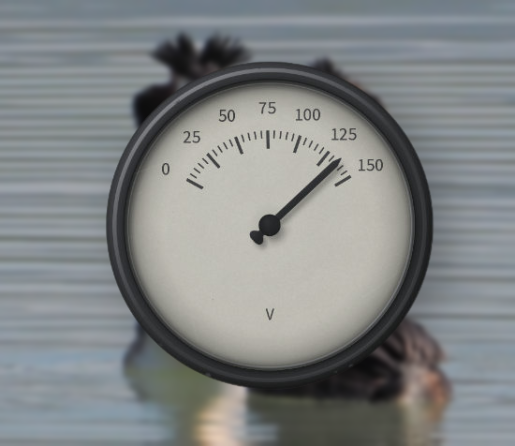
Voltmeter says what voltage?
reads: 135 V
